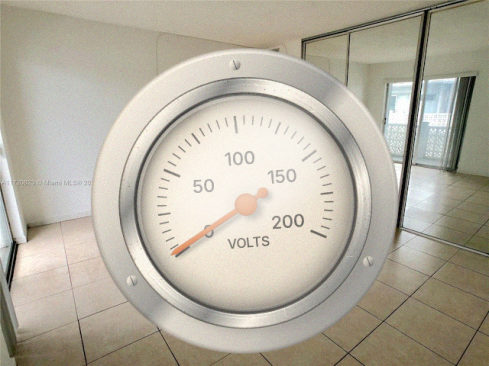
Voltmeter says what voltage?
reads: 2.5 V
